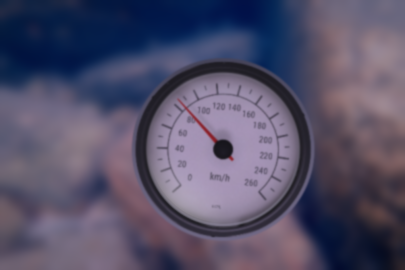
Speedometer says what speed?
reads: 85 km/h
